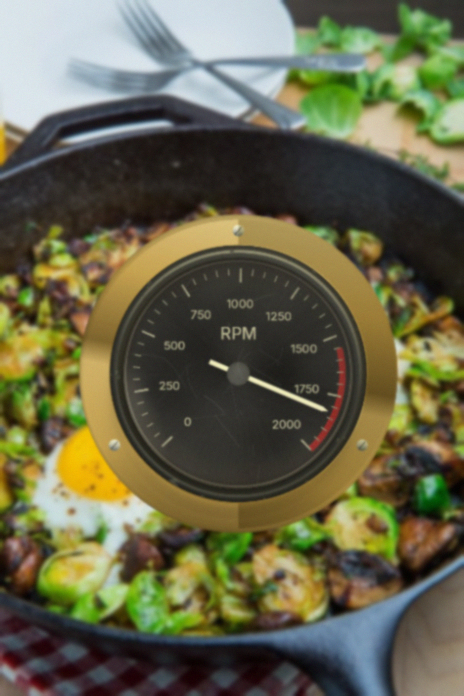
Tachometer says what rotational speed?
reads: 1825 rpm
